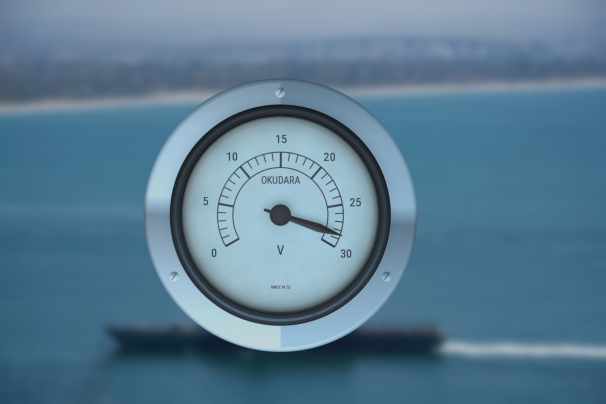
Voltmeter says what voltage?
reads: 28.5 V
